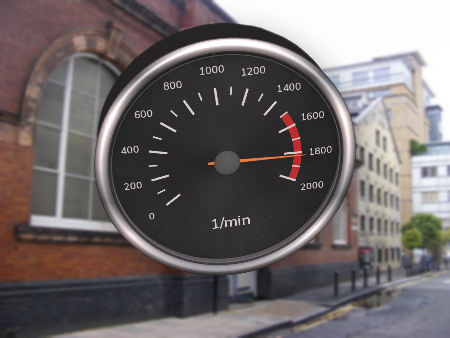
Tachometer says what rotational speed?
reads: 1800 rpm
